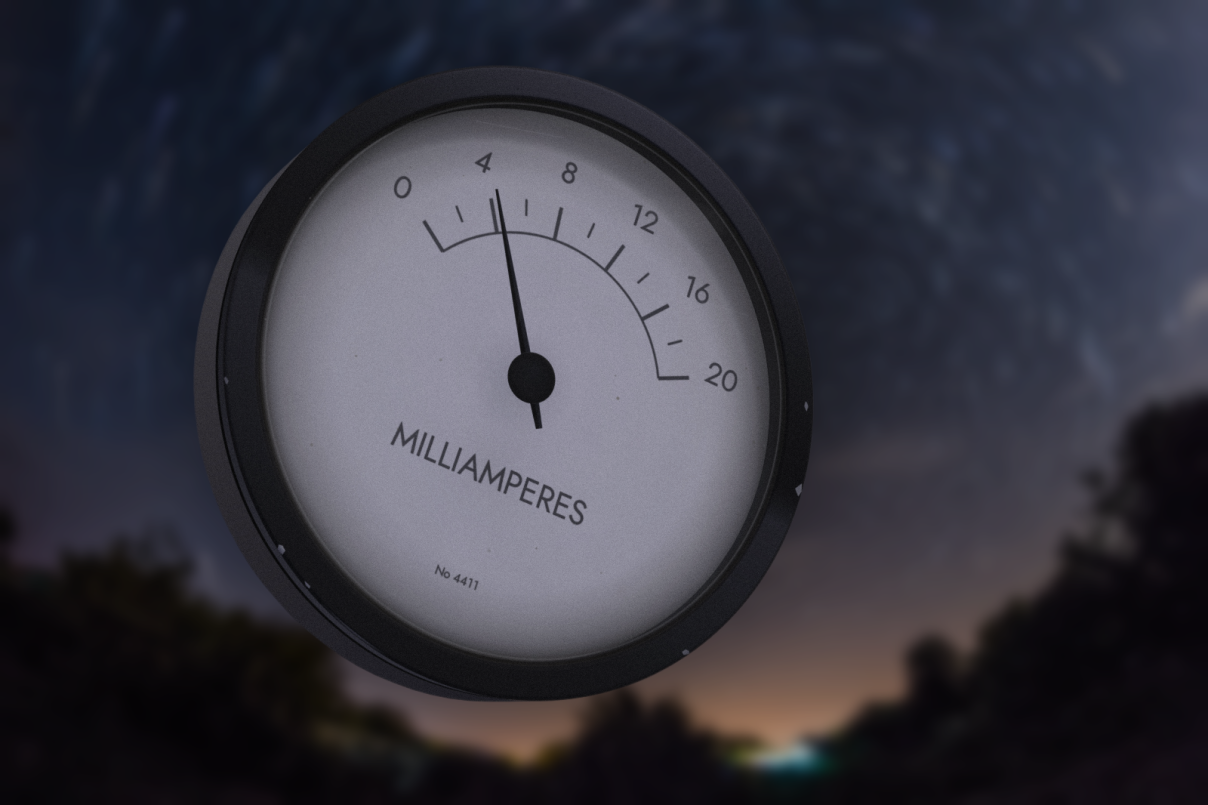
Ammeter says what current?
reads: 4 mA
